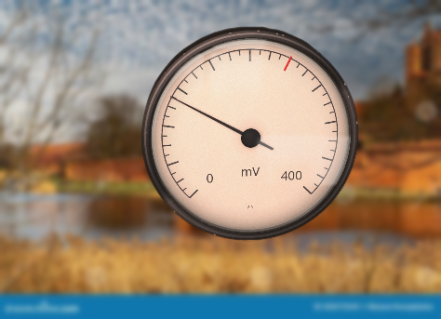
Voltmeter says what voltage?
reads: 110 mV
